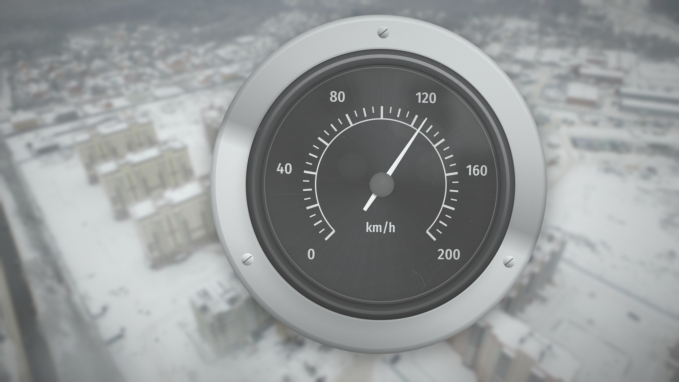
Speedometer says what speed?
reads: 125 km/h
